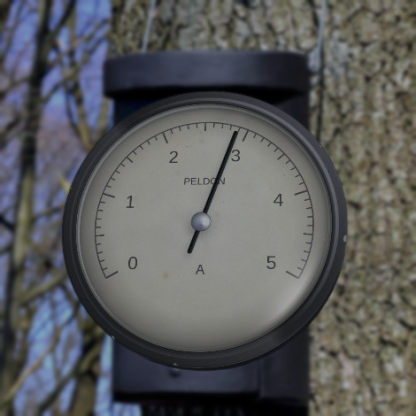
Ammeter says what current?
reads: 2.9 A
